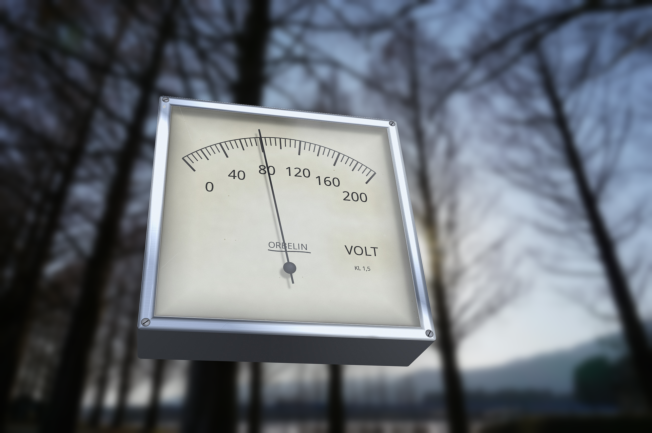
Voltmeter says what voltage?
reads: 80 V
